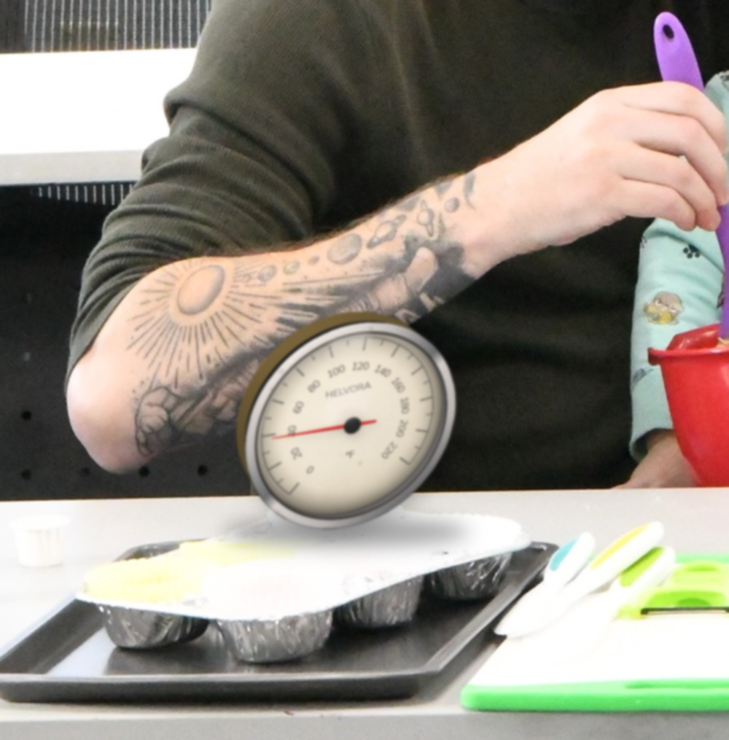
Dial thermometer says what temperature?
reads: 40 °F
